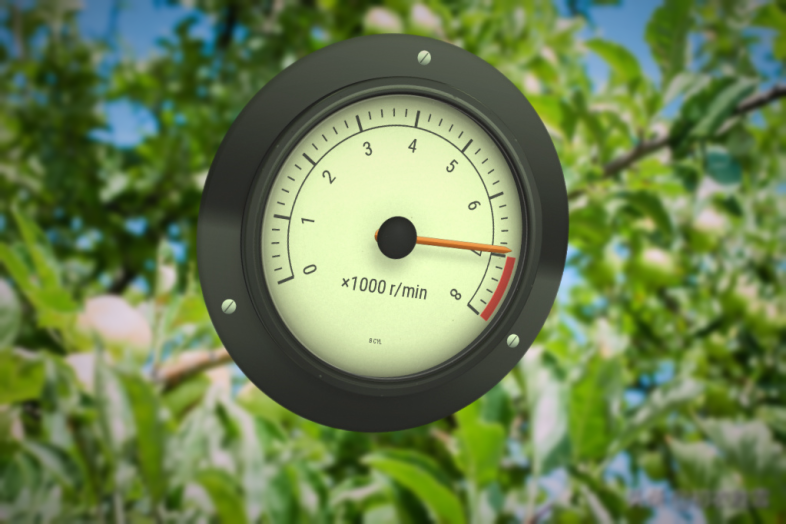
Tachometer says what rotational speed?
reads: 6900 rpm
